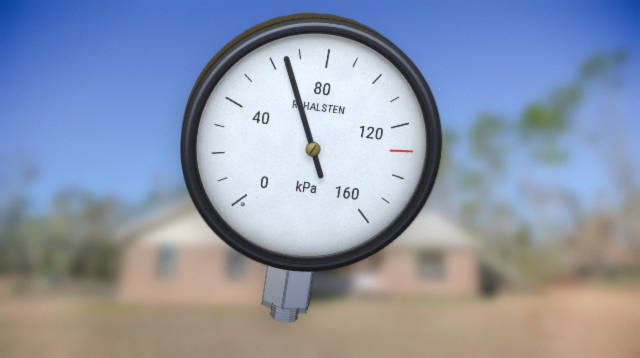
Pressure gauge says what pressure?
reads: 65 kPa
